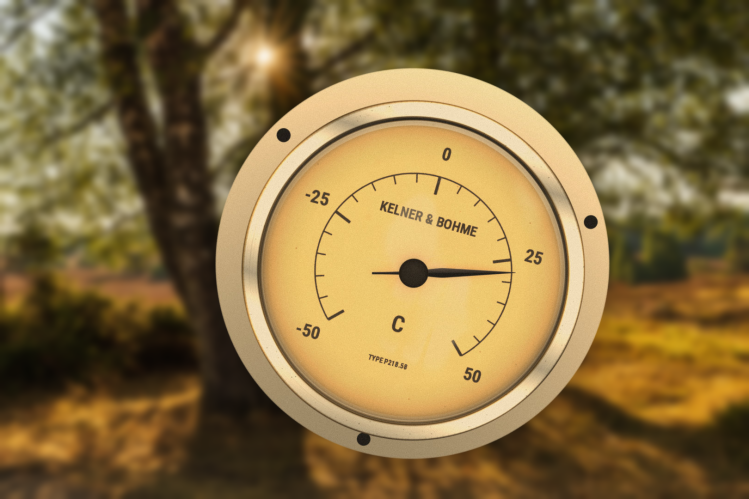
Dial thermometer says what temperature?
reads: 27.5 °C
